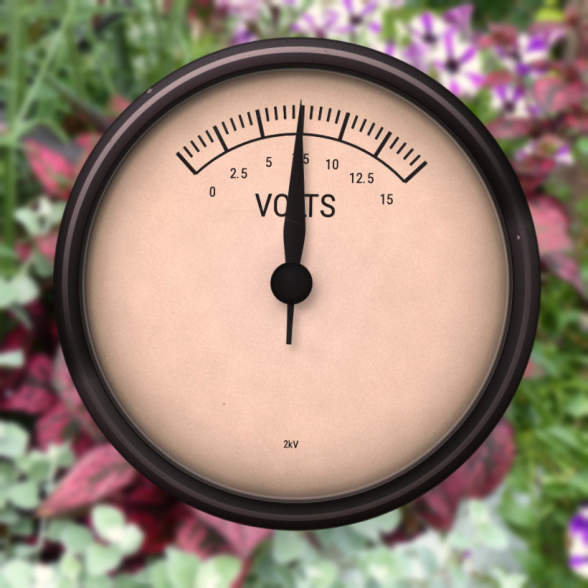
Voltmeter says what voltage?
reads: 7.5 V
